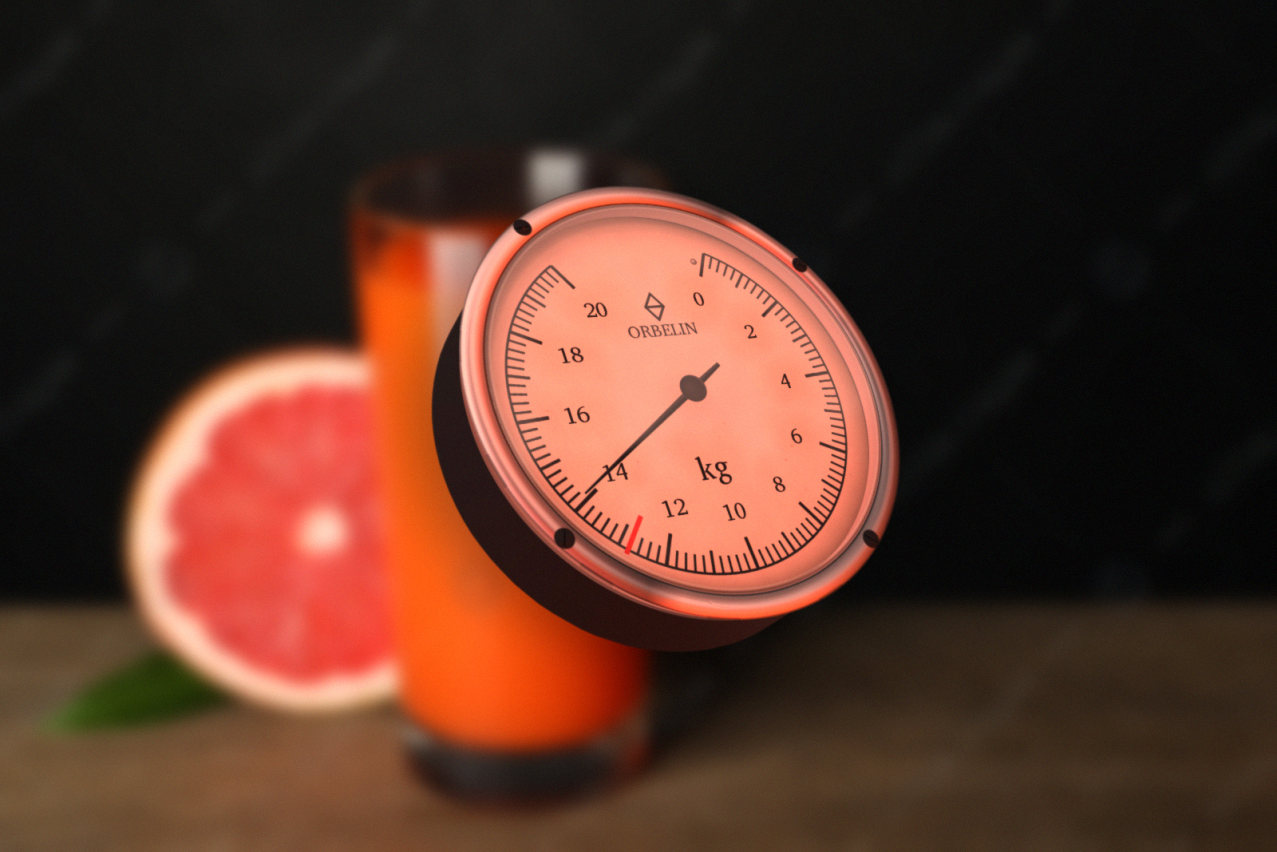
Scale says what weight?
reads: 14.1 kg
